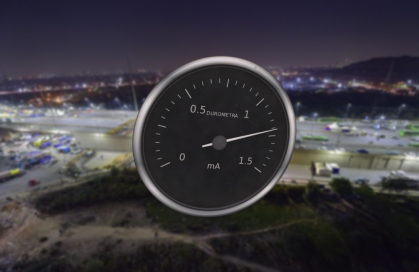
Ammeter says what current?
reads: 1.2 mA
